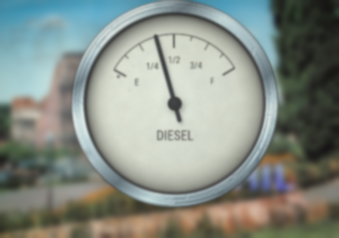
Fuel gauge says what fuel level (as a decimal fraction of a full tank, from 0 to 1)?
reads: 0.375
